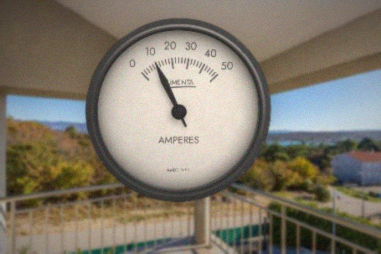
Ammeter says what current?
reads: 10 A
